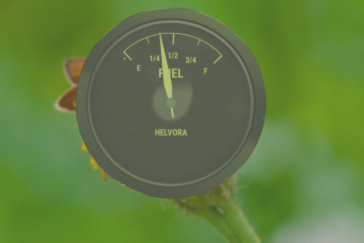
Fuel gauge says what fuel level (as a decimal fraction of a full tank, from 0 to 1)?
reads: 0.375
